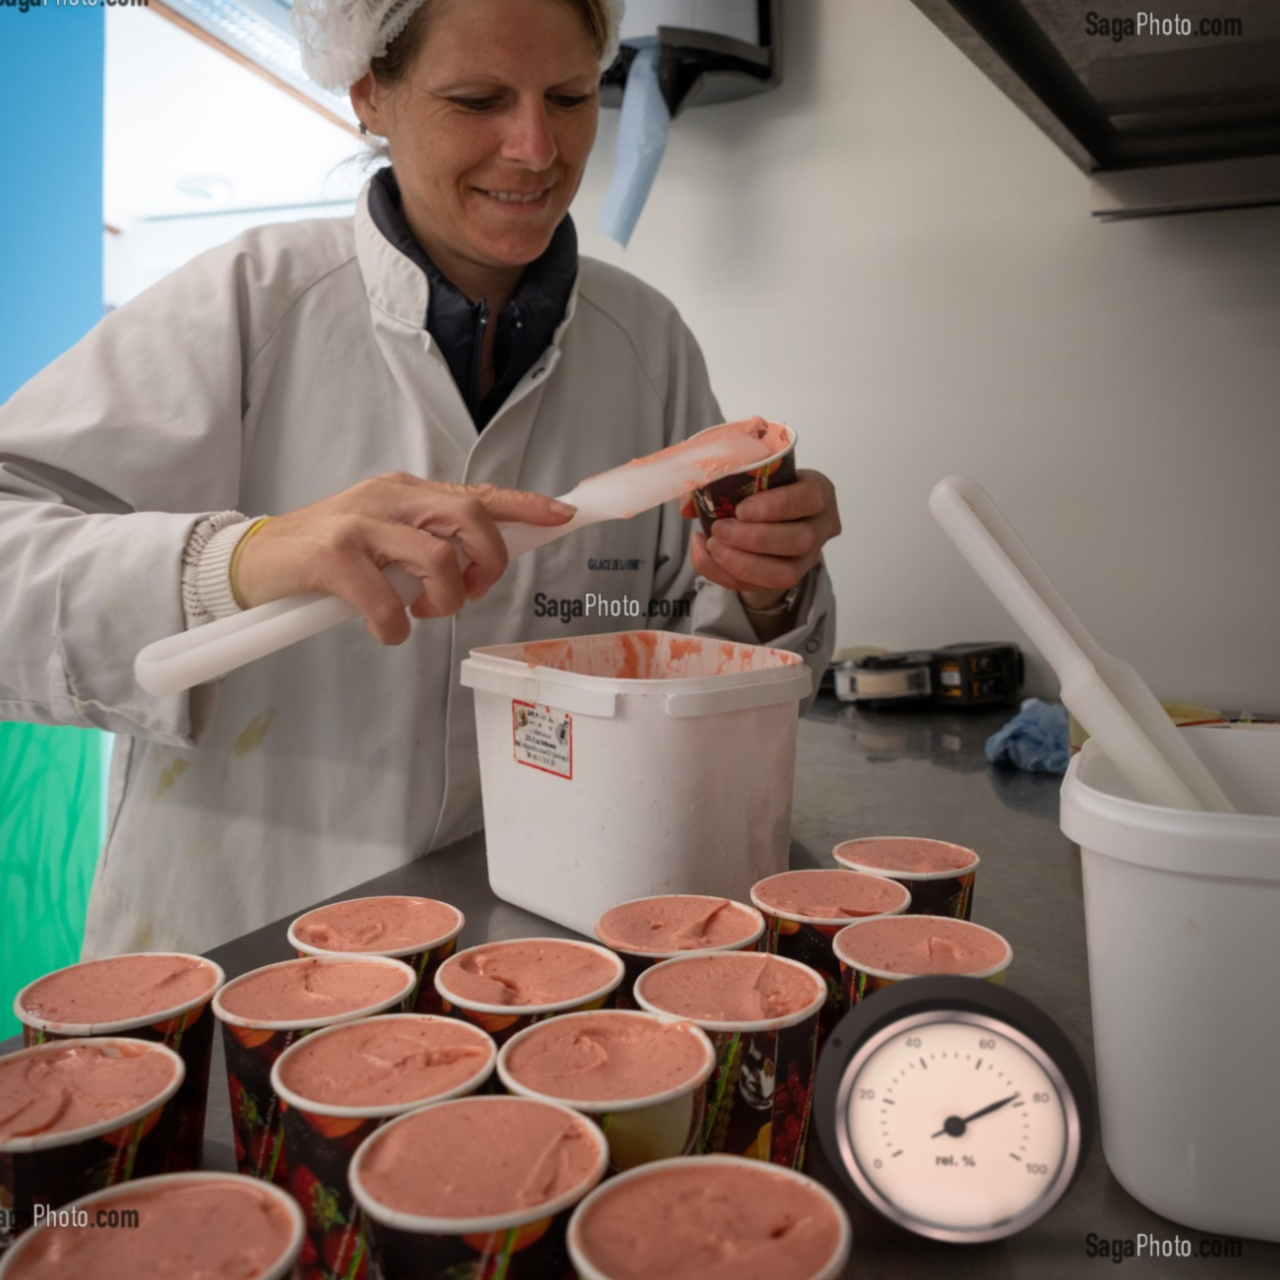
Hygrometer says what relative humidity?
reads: 76 %
